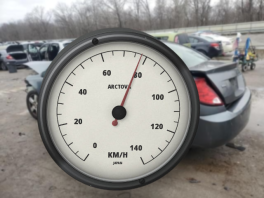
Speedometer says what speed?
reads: 77.5 km/h
